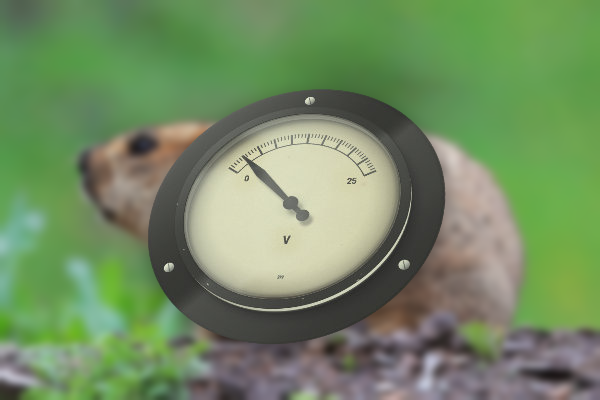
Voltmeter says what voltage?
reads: 2.5 V
